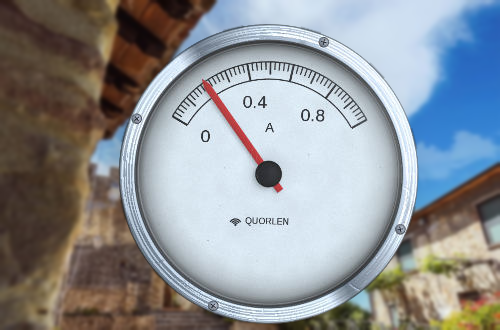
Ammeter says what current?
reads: 0.2 A
